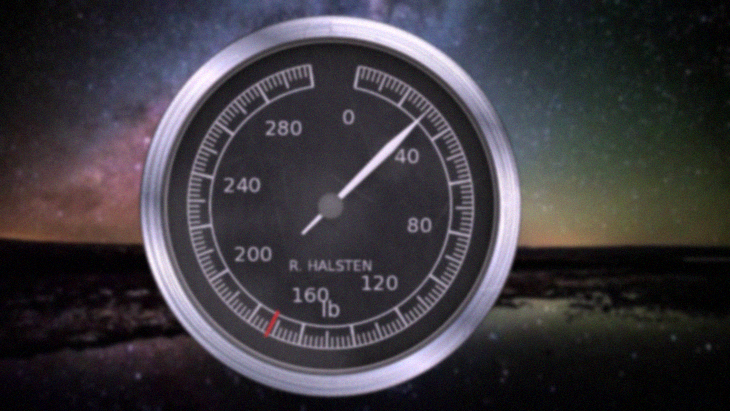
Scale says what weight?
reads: 30 lb
